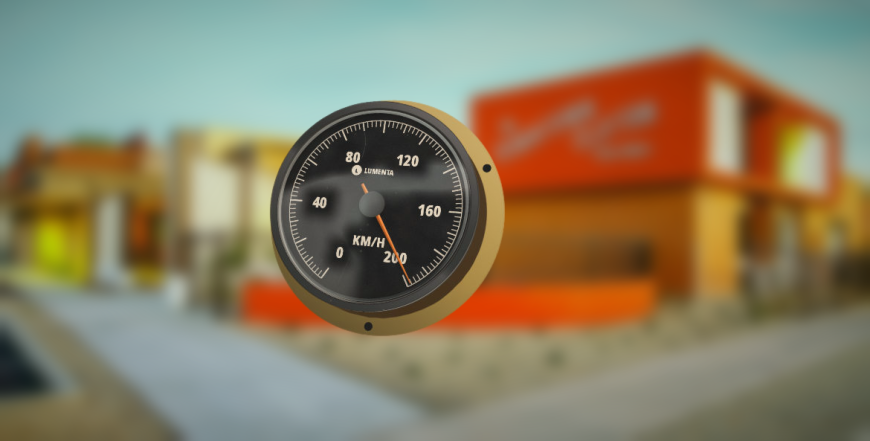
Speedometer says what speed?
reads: 198 km/h
